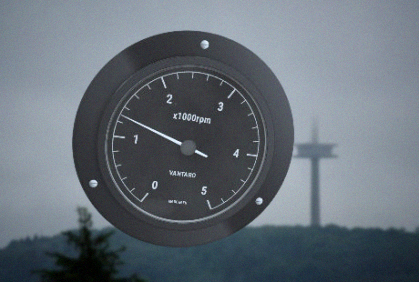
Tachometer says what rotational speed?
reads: 1300 rpm
